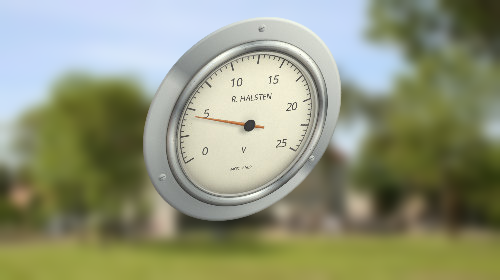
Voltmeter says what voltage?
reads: 4.5 V
